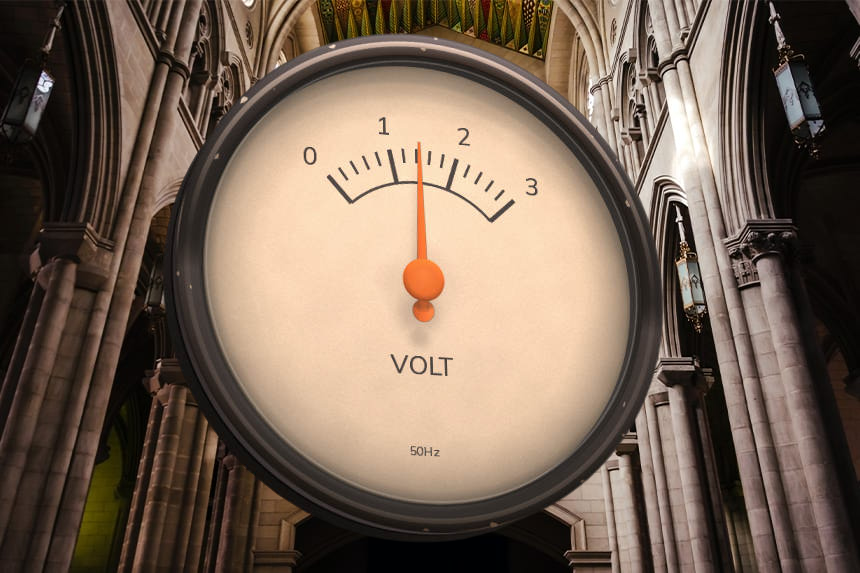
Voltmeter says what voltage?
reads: 1.4 V
